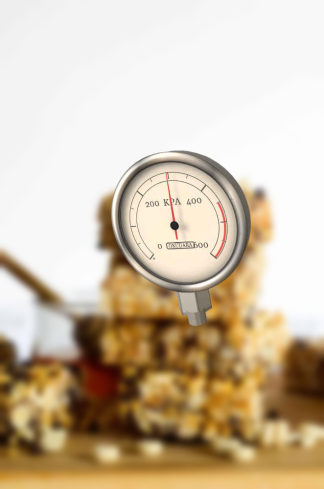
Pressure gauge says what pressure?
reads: 300 kPa
